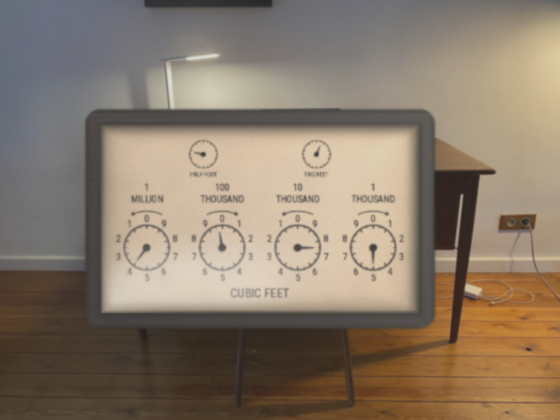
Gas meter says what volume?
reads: 397500 ft³
